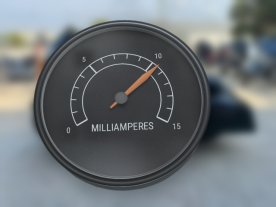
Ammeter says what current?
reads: 10.5 mA
